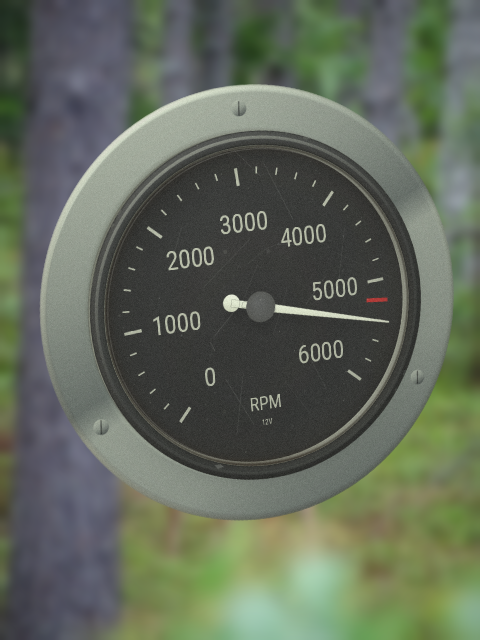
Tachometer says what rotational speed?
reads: 5400 rpm
